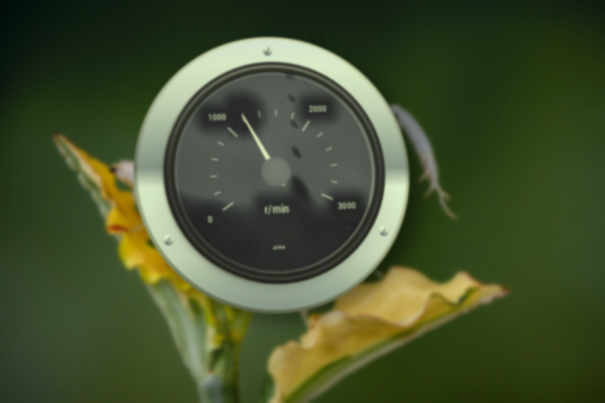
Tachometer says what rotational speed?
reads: 1200 rpm
